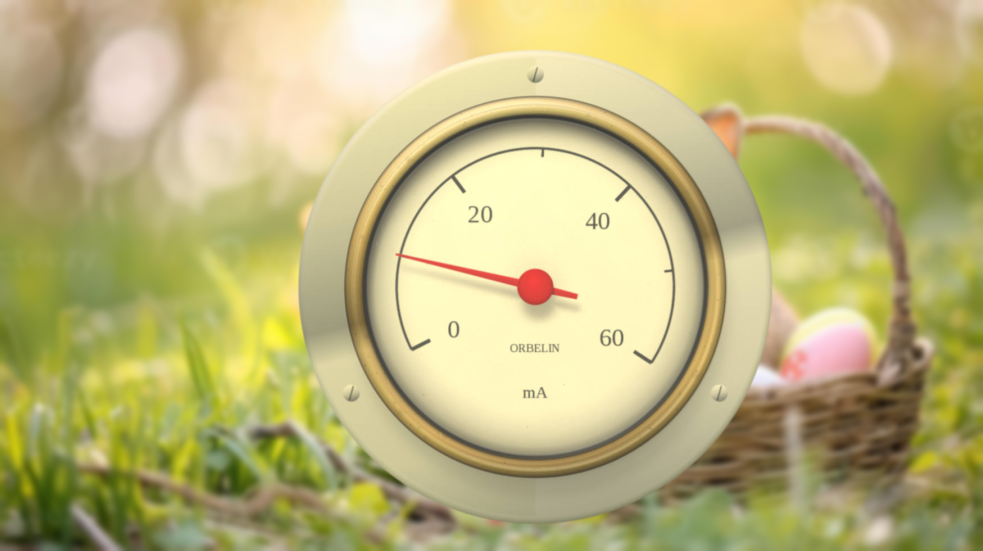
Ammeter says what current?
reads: 10 mA
